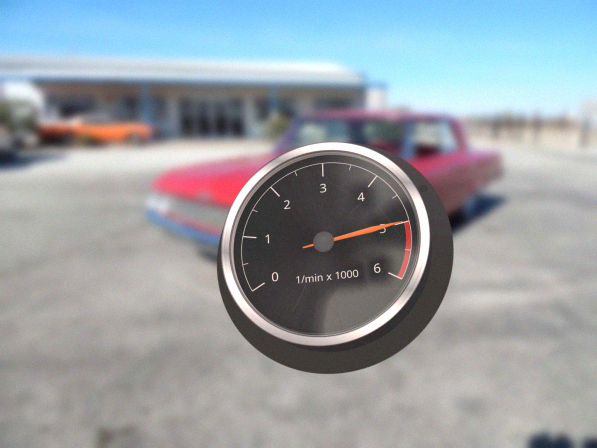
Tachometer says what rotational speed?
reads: 5000 rpm
